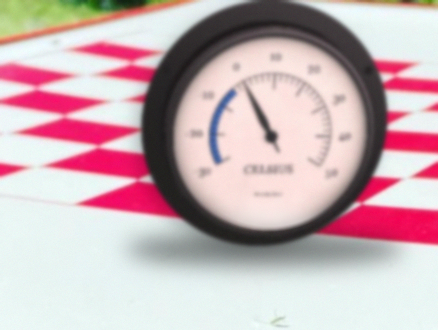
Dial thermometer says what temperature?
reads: 0 °C
